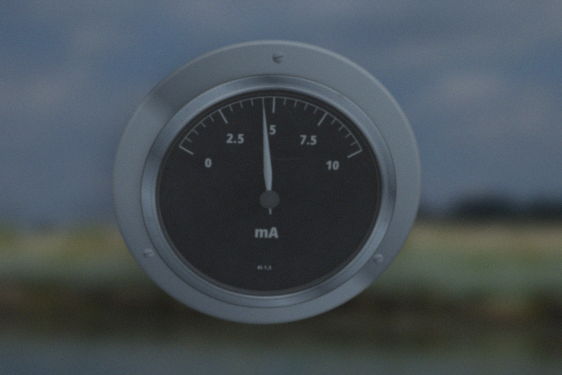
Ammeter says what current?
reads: 4.5 mA
